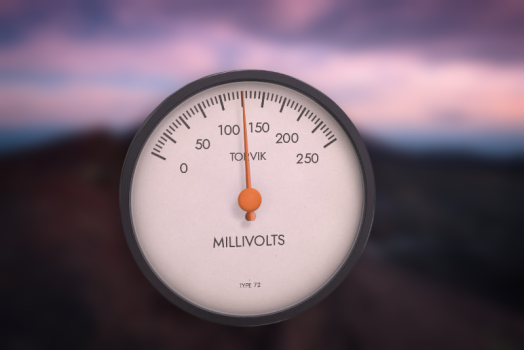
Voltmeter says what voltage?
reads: 125 mV
